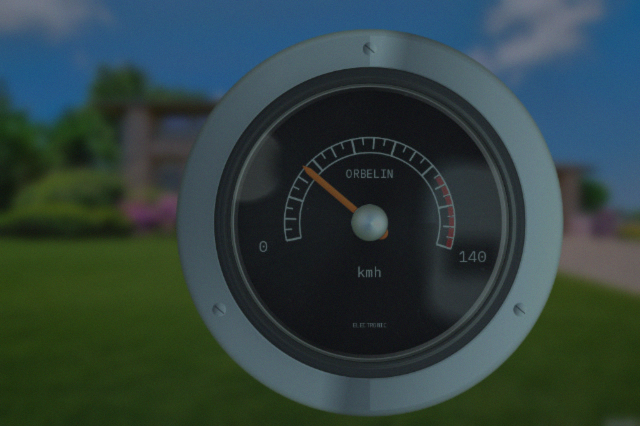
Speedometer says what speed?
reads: 35 km/h
